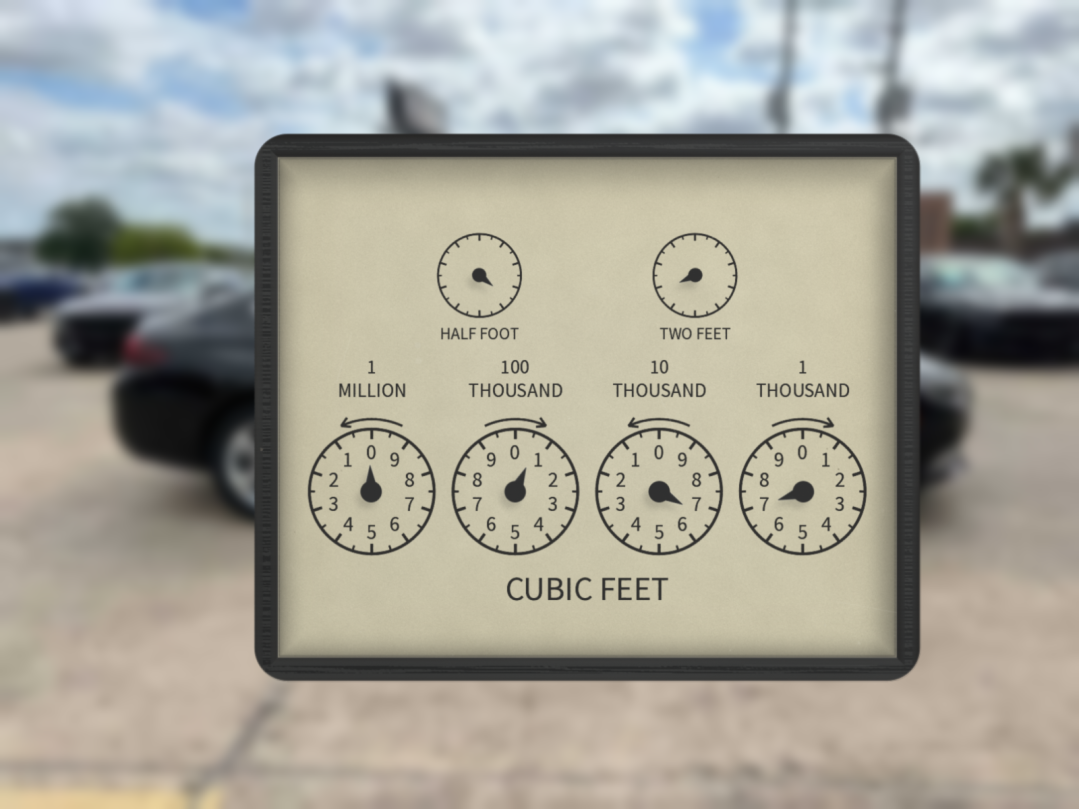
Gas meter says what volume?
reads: 6700 ft³
